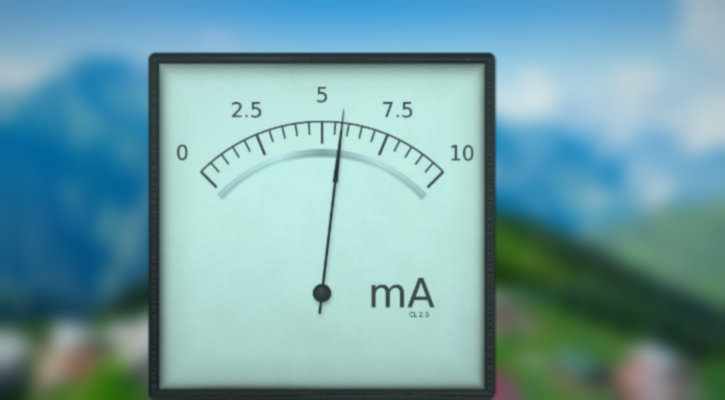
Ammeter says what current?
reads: 5.75 mA
